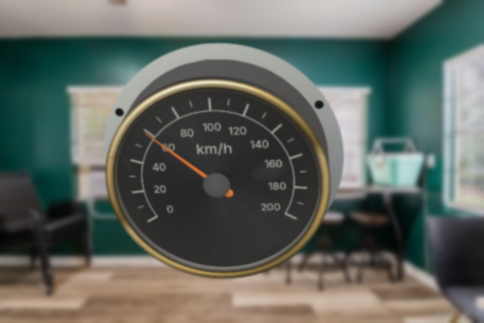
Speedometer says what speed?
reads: 60 km/h
